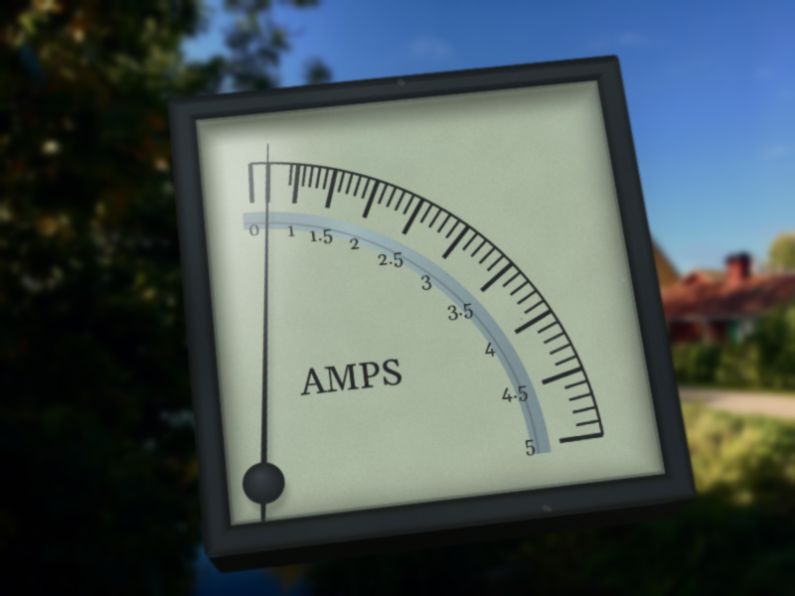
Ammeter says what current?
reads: 0.5 A
